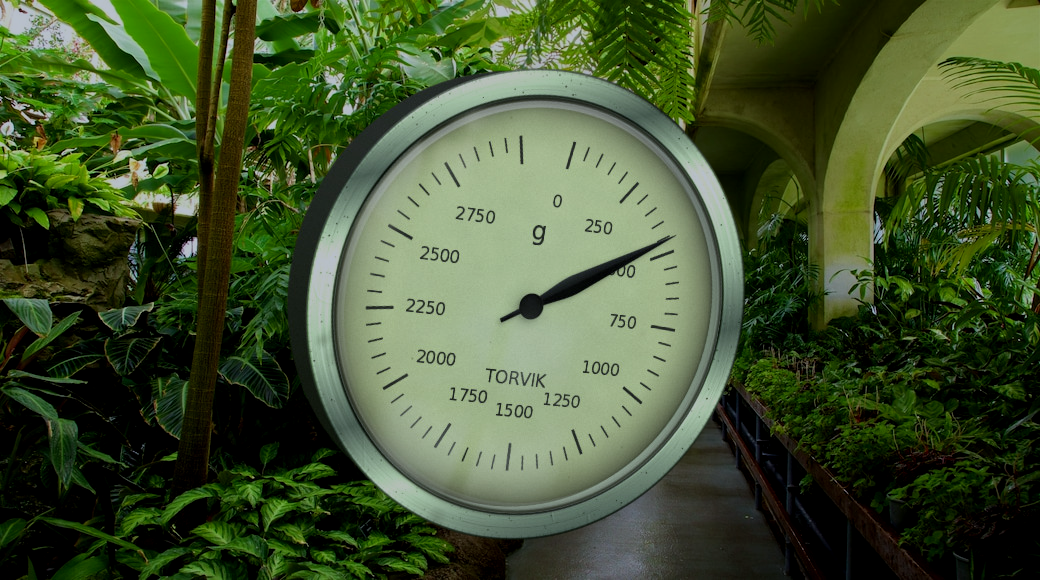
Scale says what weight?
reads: 450 g
